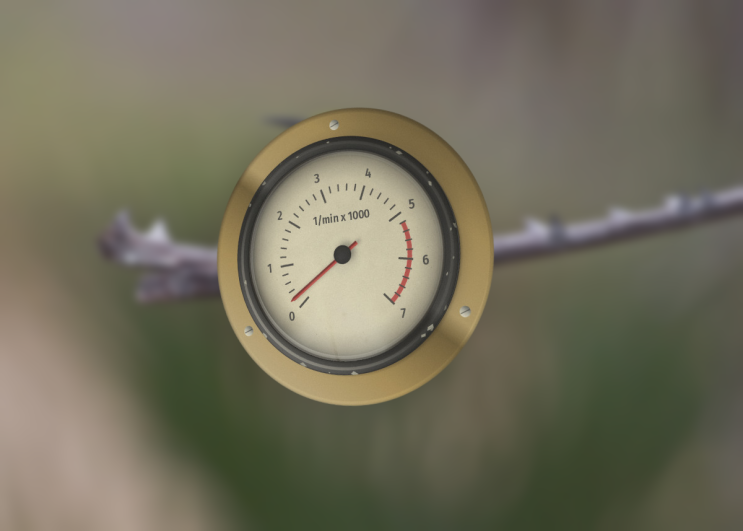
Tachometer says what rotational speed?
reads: 200 rpm
